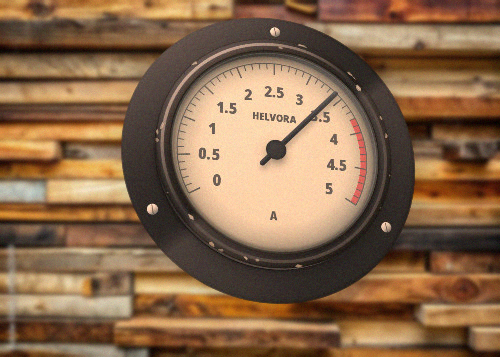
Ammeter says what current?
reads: 3.4 A
